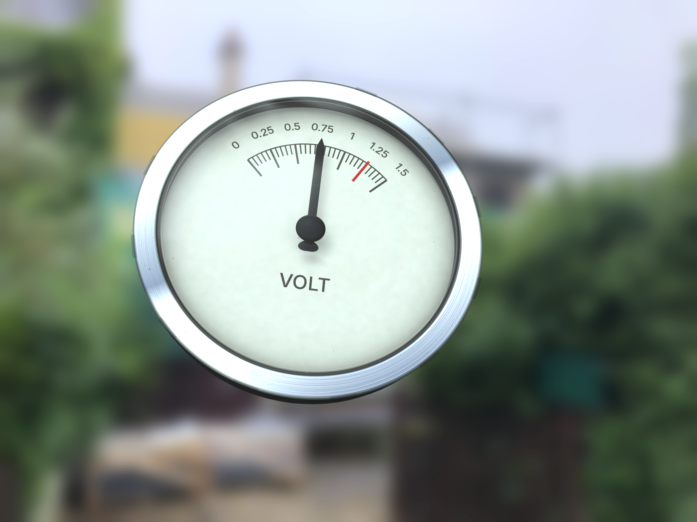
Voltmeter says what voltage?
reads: 0.75 V
